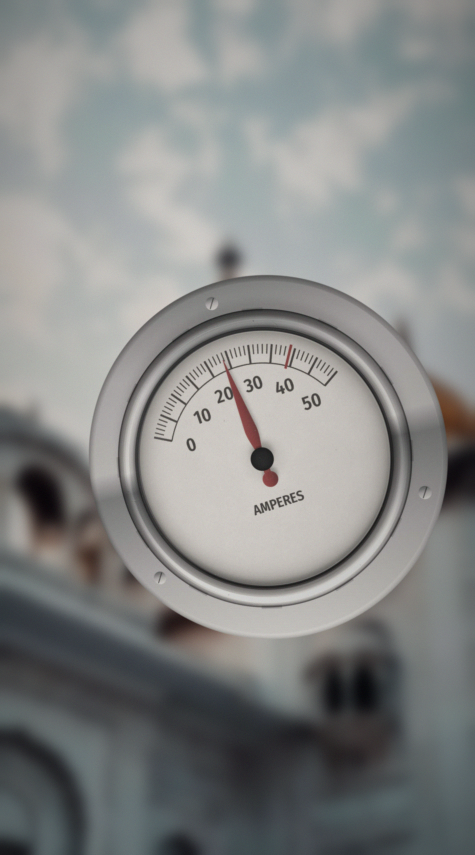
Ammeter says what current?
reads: 24 A
